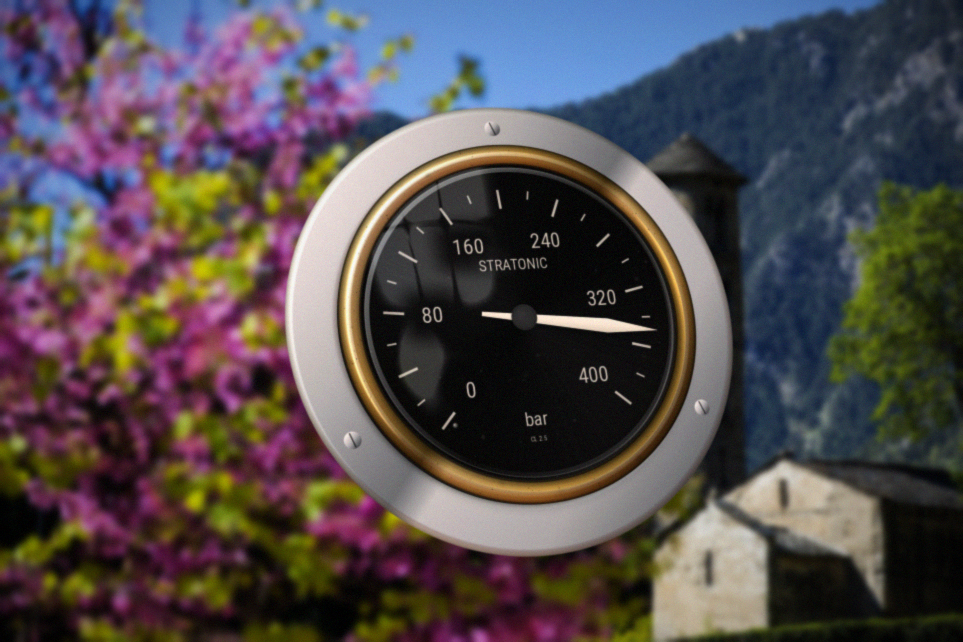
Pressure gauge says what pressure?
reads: 350 bar
